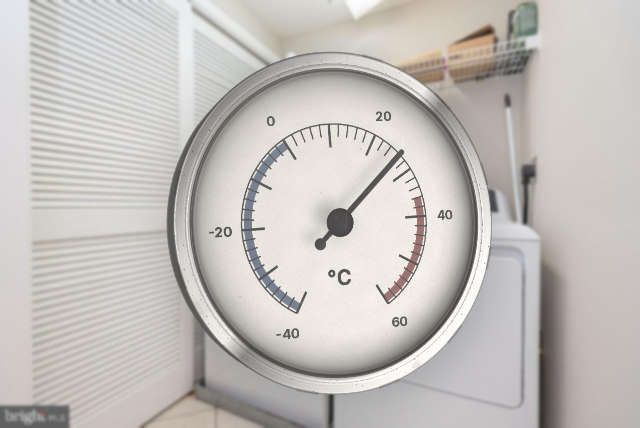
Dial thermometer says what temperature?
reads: 26 °C
